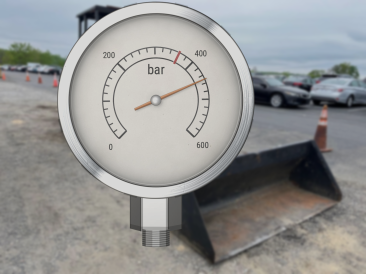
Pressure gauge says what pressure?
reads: 450 bar
